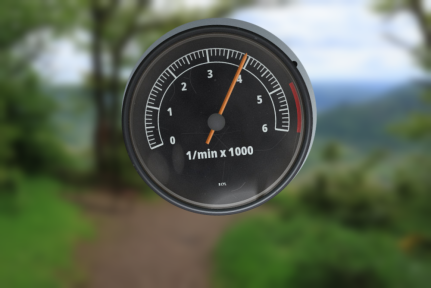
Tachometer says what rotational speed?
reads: 3900 rpm
